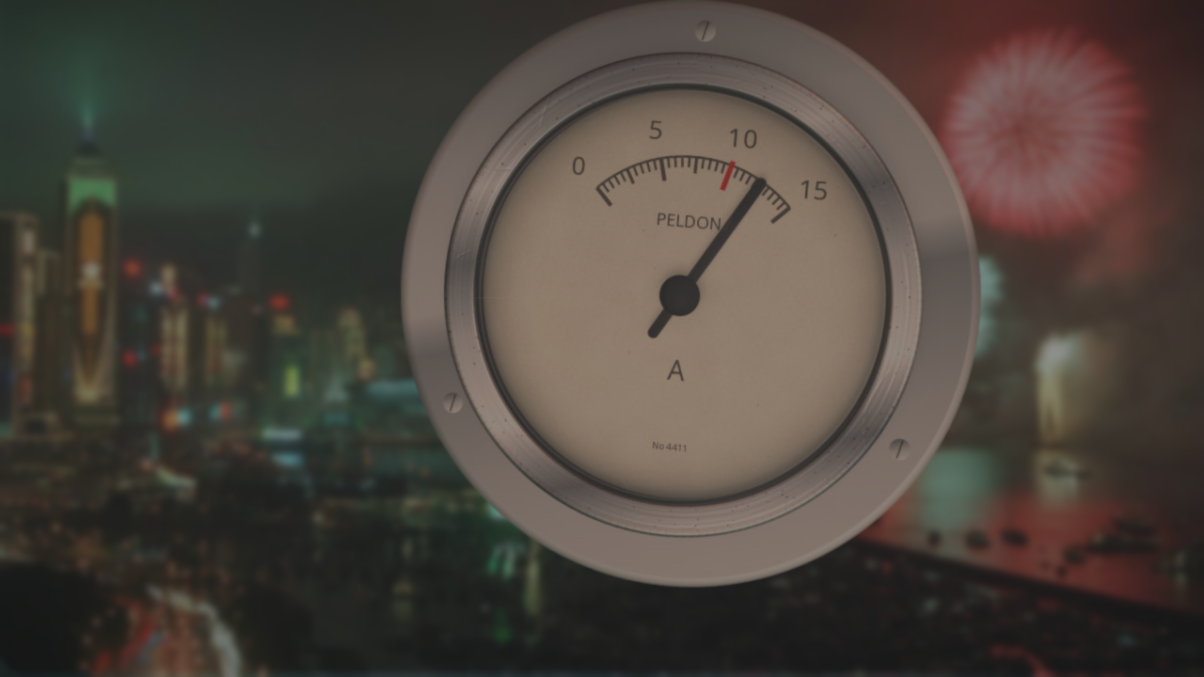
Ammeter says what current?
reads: 12.5 A
